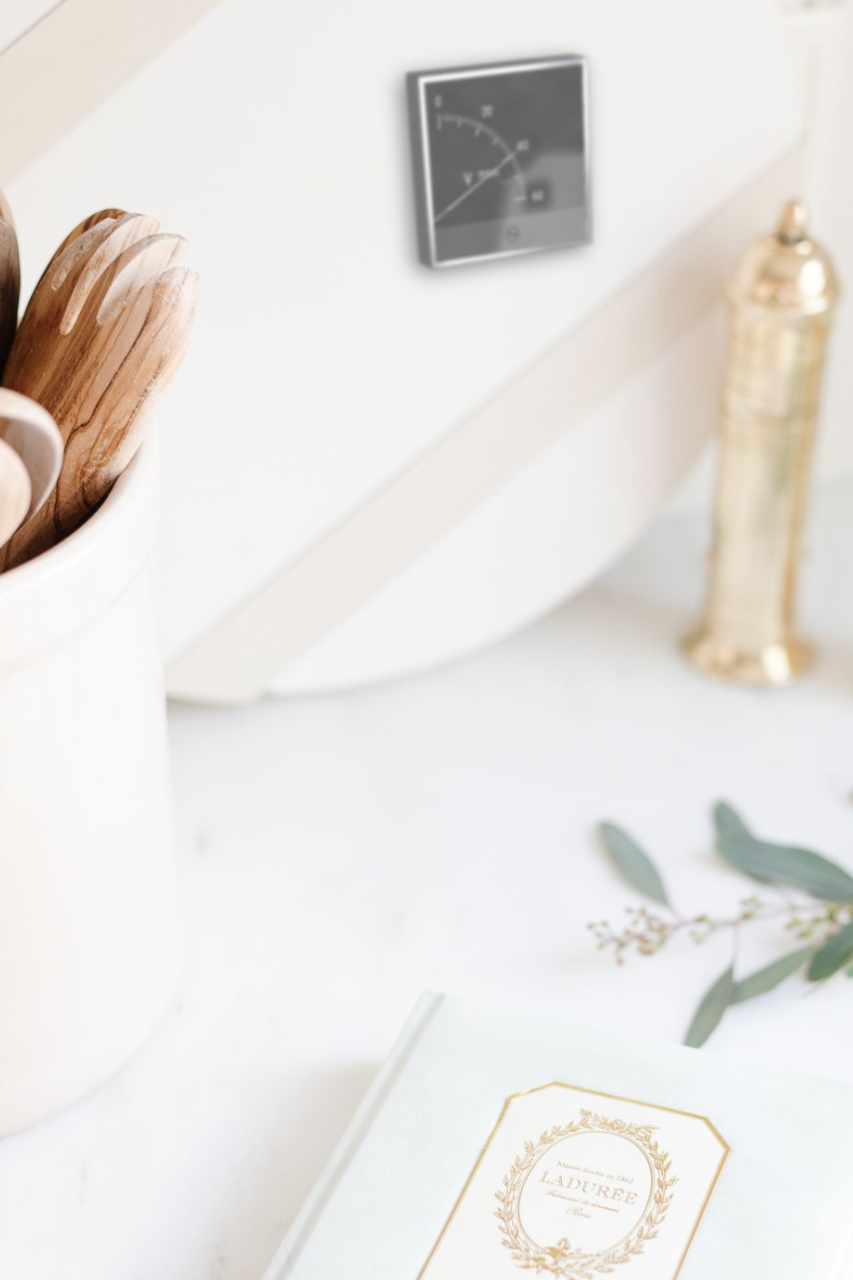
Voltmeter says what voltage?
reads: 40 V
